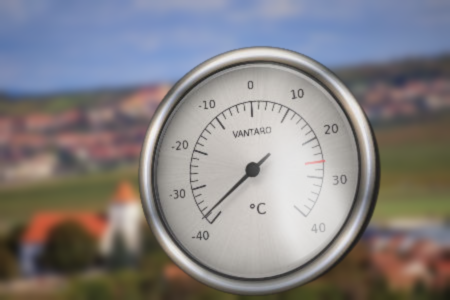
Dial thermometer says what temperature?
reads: -38 °C
